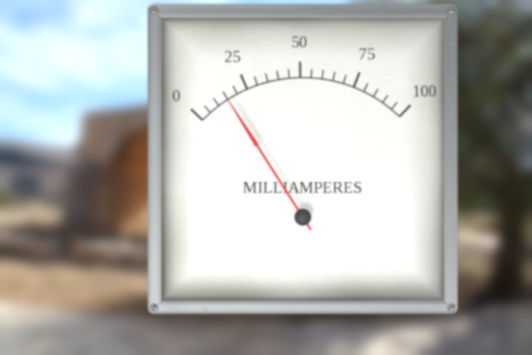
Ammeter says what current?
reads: 15 mA
